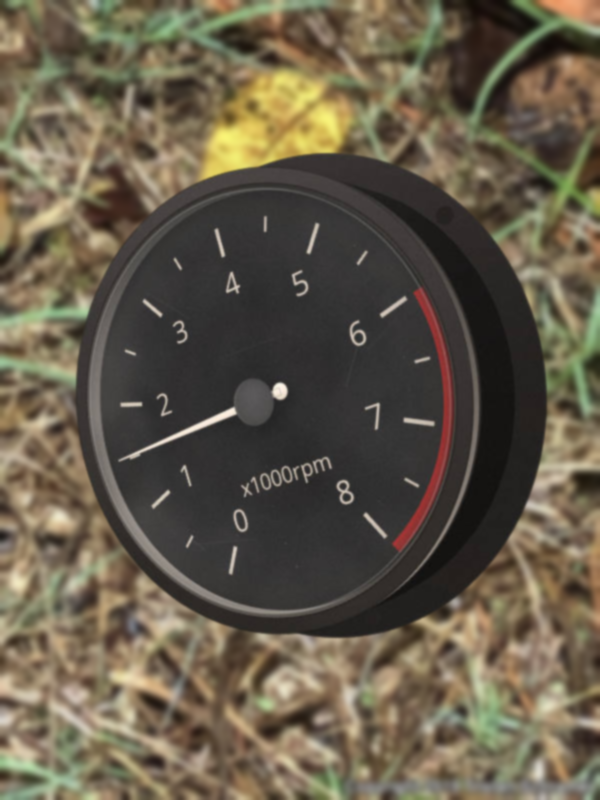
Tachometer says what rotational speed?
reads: 1500 rpm
